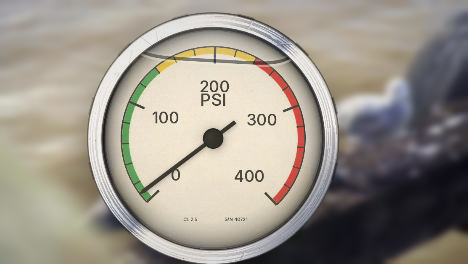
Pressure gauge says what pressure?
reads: 10 psi
